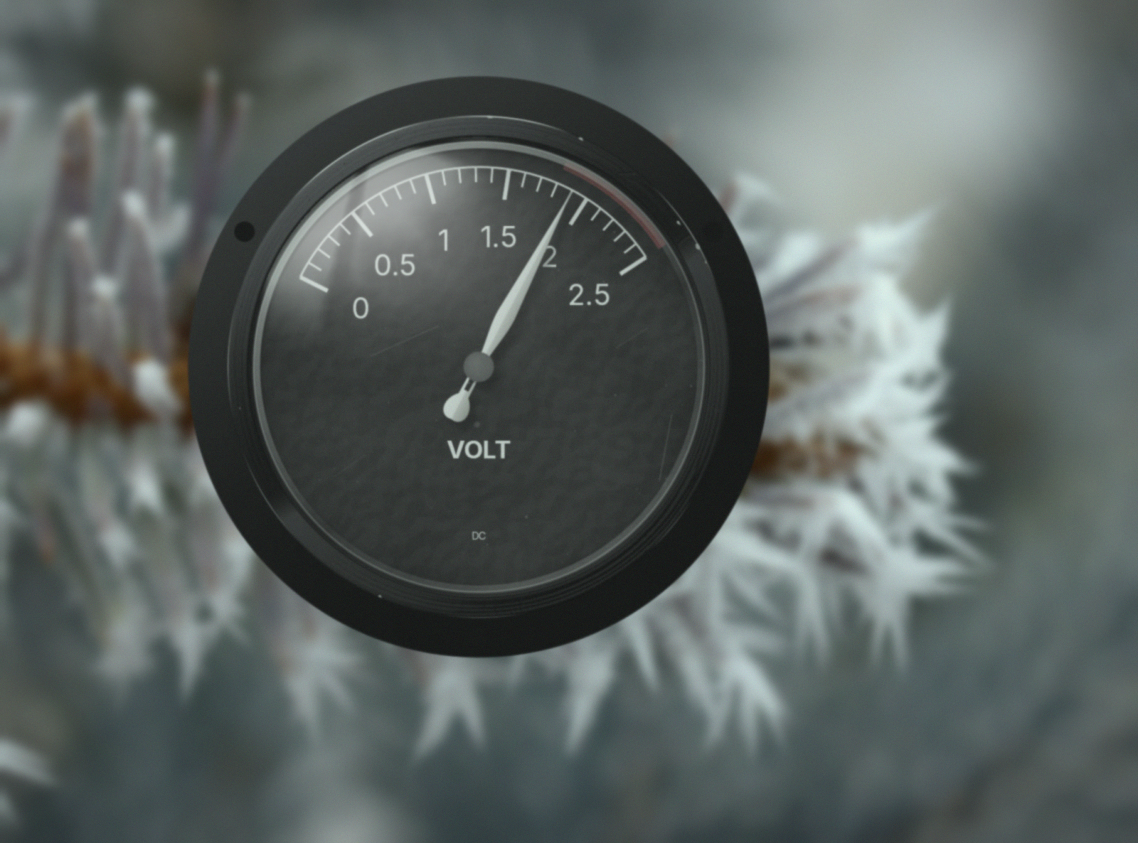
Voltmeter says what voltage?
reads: 1.9 V
